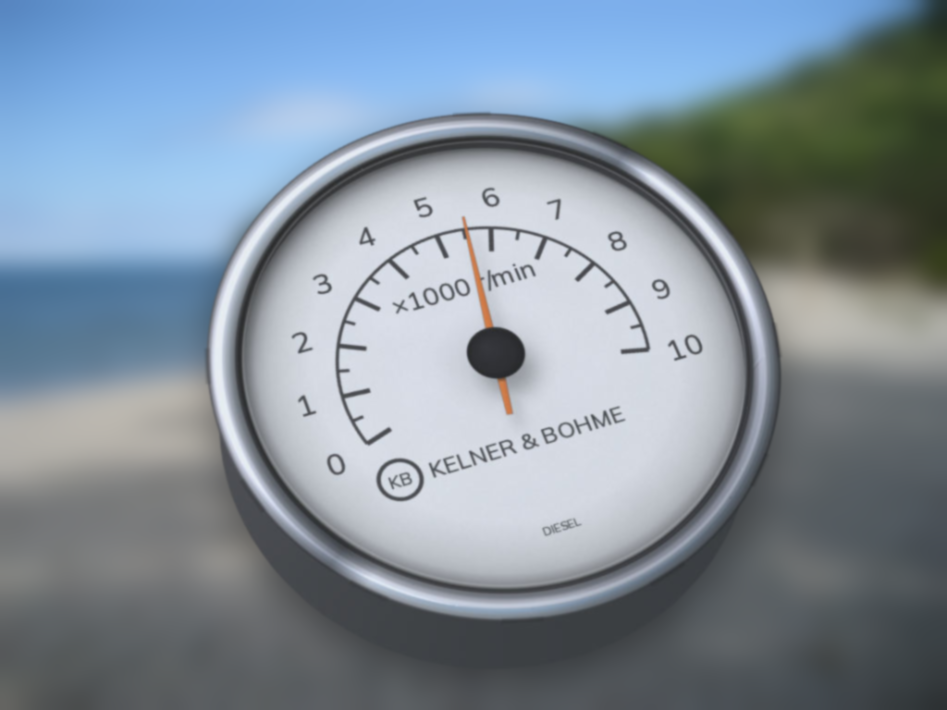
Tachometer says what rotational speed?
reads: 5500 rpm
